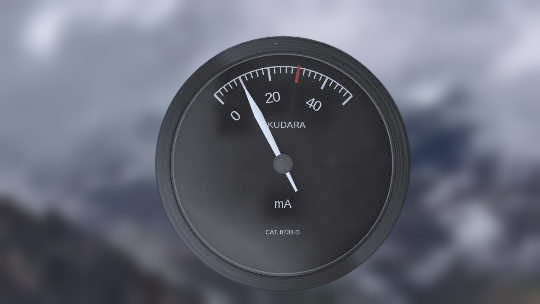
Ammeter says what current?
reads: 10 mA
